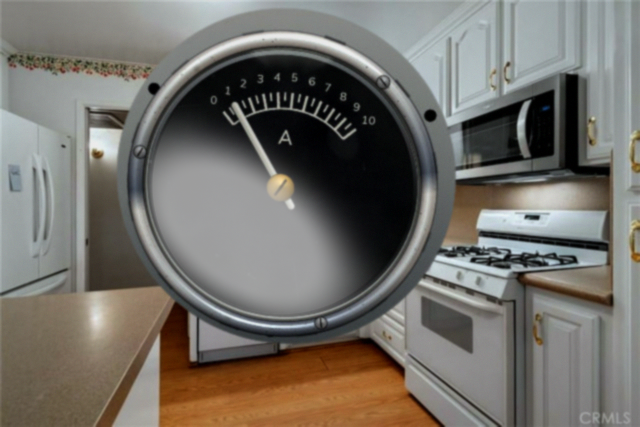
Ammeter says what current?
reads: 1 A
